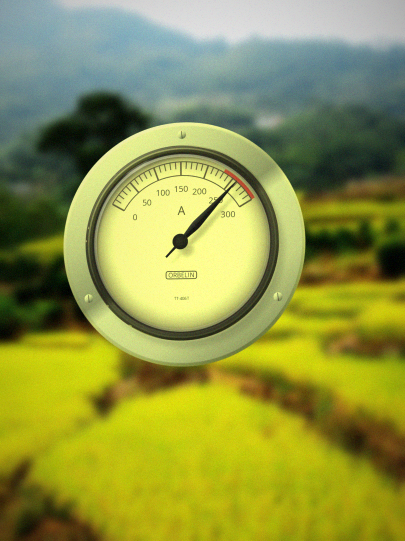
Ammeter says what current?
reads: 260 A
